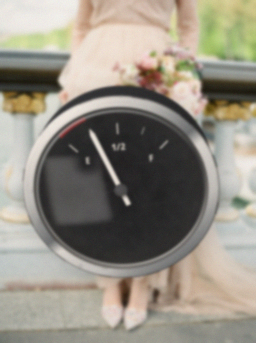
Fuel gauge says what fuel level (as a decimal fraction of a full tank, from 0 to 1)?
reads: 0.25
